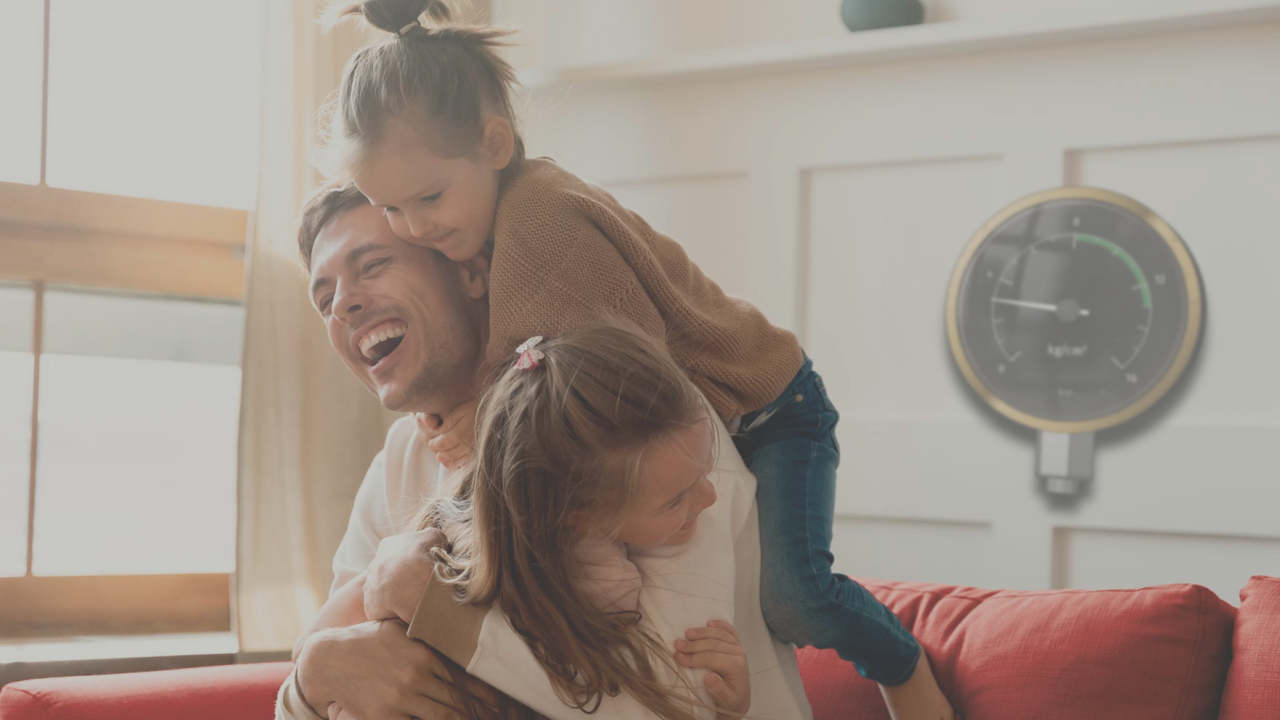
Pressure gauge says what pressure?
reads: 3 kg/cm²
